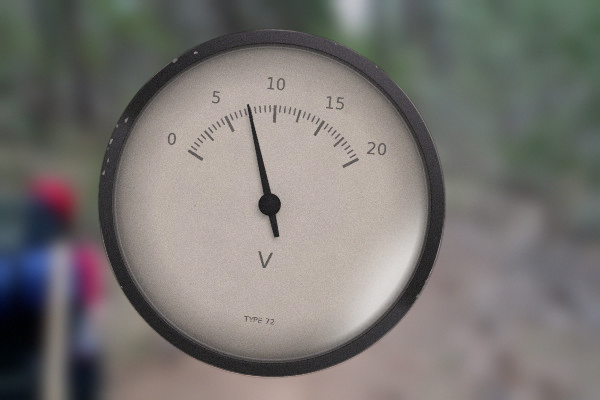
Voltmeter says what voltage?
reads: 7.5 V
